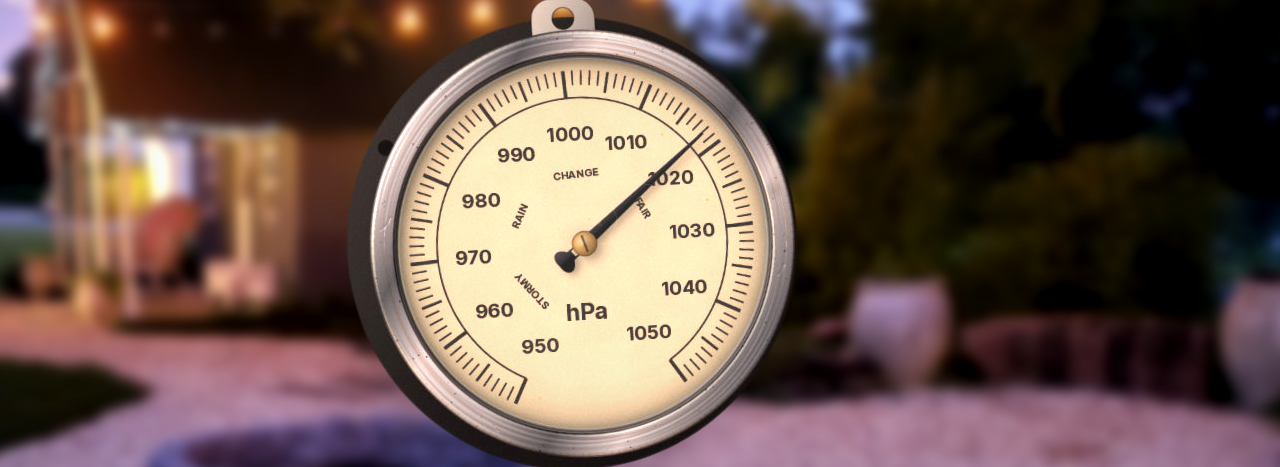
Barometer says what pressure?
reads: 1018 hPa
